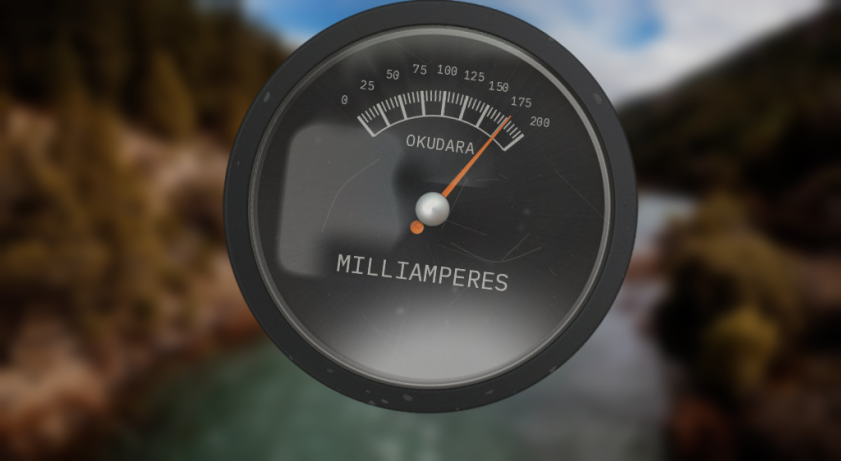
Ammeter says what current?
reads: 175 mA
